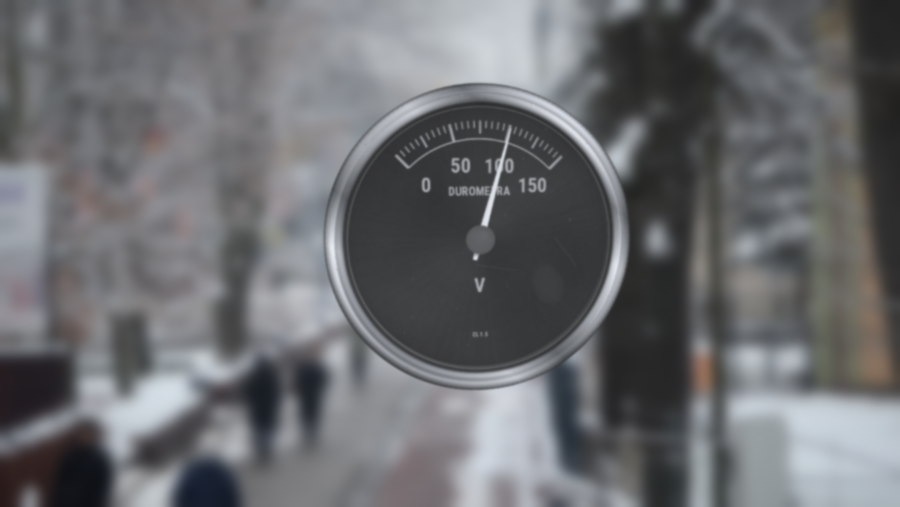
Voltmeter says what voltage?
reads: 100 V
